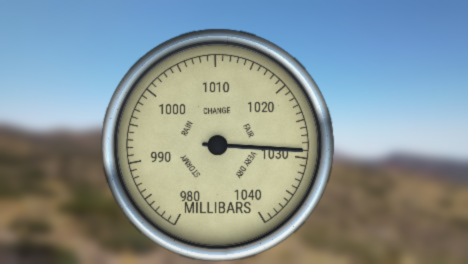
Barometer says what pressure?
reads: 1029 mbar
